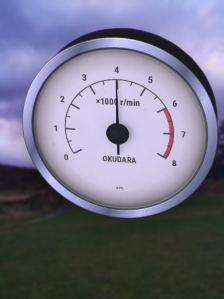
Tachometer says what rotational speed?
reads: 4000 rpm
